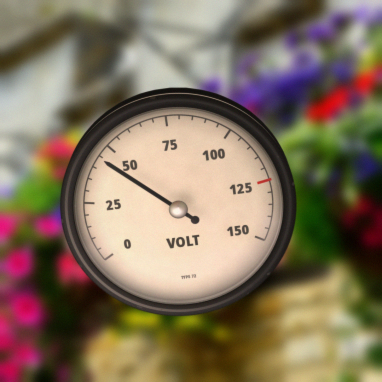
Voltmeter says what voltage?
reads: 45 V
